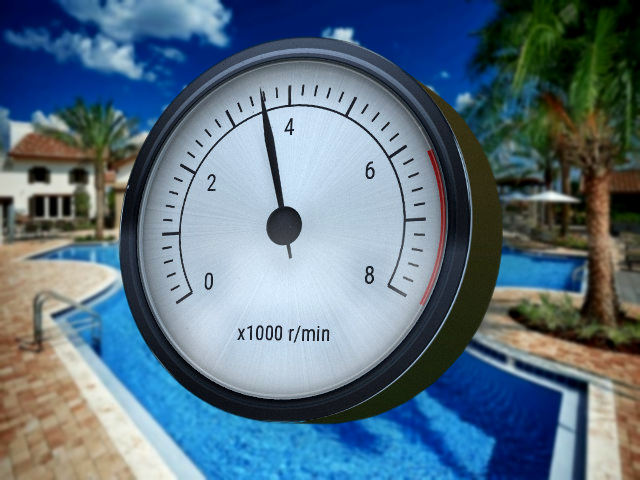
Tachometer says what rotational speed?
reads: 3600 rpm
